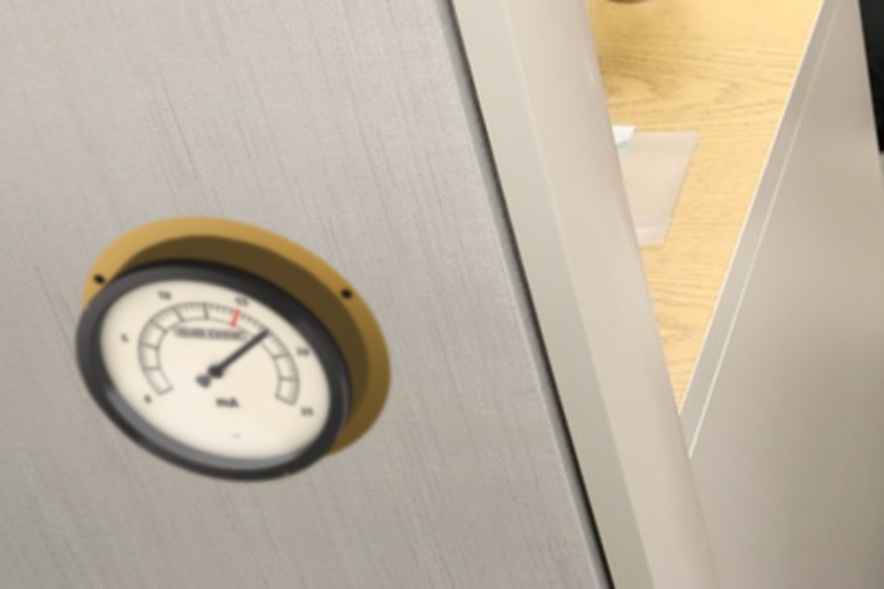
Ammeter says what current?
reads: 17.5 mA
